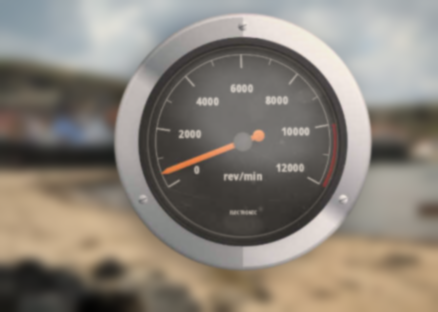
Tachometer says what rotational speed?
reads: 500 rpm
